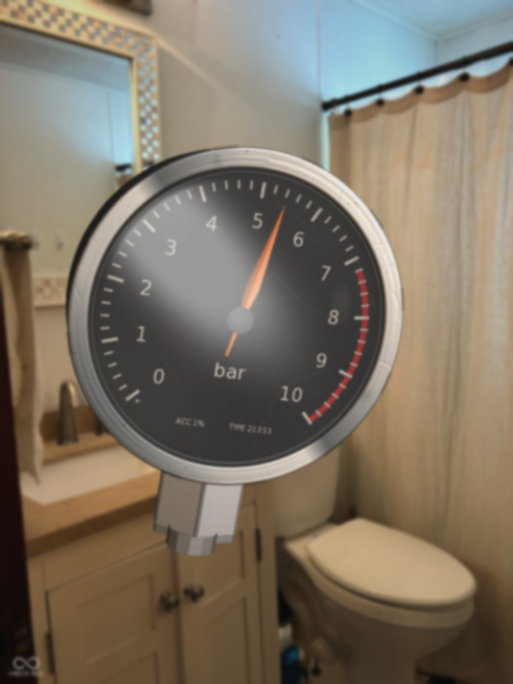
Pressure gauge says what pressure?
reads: 5.4 bar
